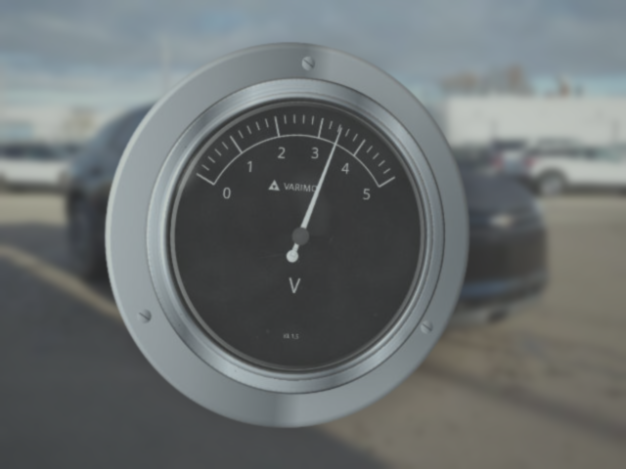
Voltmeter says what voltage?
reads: 3.4 V
